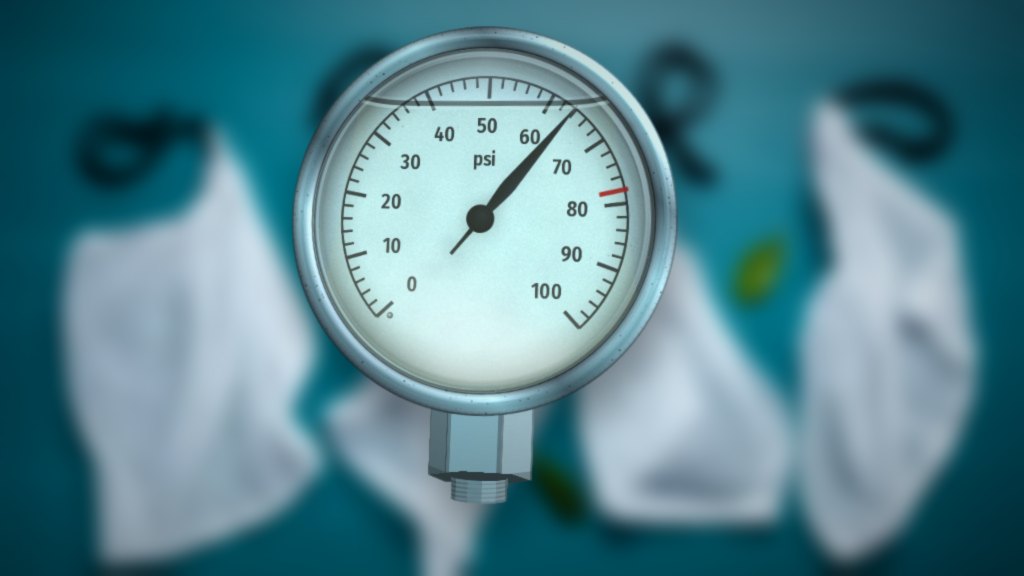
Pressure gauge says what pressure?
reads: 64 psi
